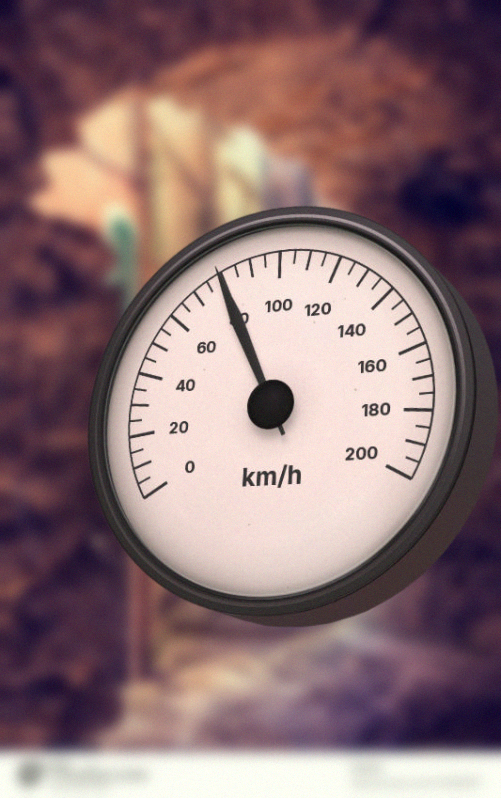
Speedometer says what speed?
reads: 80 km/h
